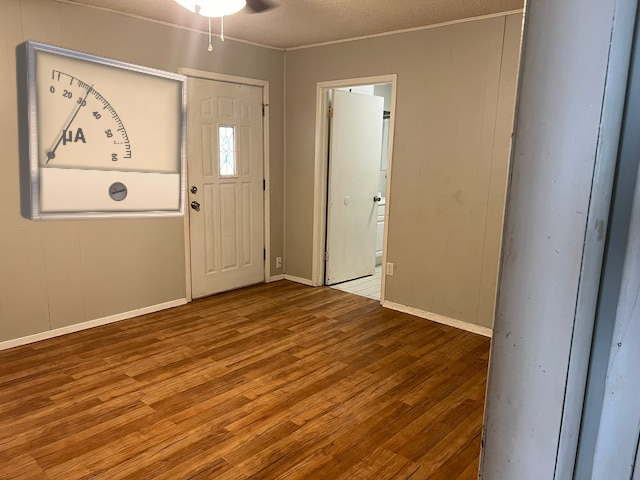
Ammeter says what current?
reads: 30 µA
